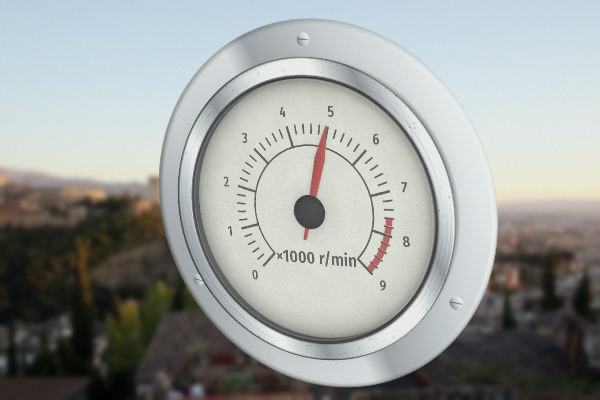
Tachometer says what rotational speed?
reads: 5000 rpm
